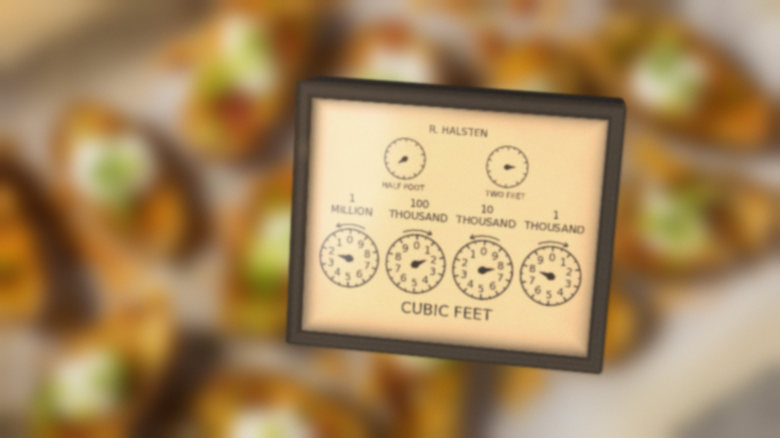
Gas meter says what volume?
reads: 217800 ft³
